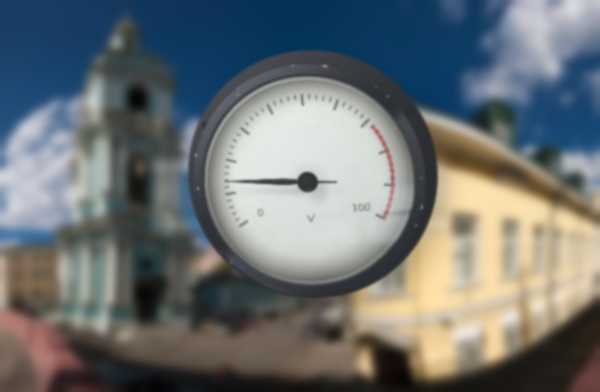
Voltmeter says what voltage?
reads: 14 V
